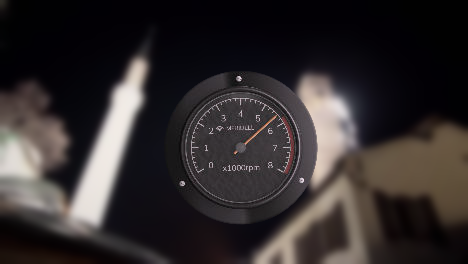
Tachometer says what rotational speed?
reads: 5600 rpm
